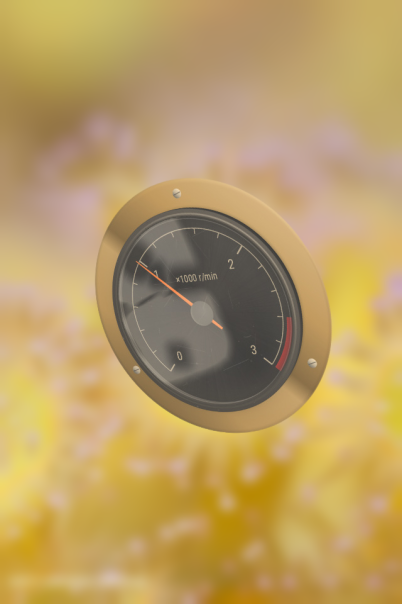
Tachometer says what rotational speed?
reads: 1000 rpm
